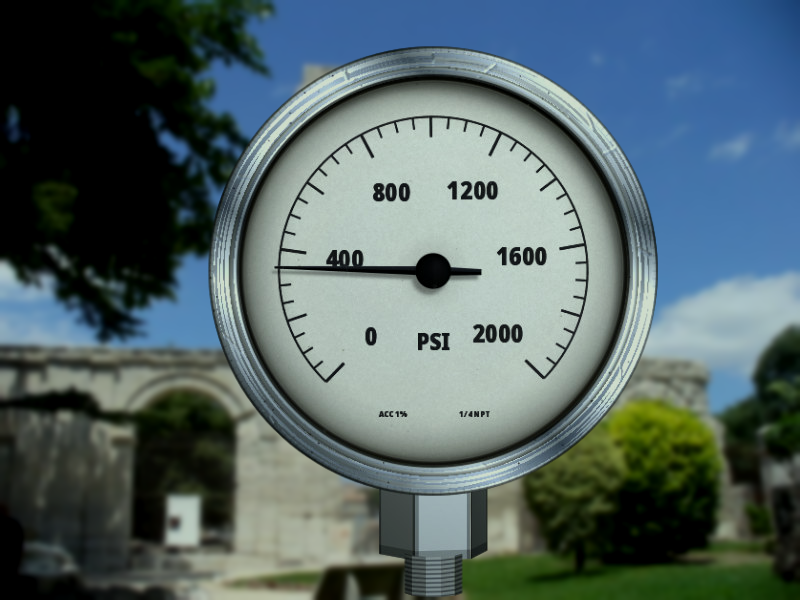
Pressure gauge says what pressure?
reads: 350 psi
